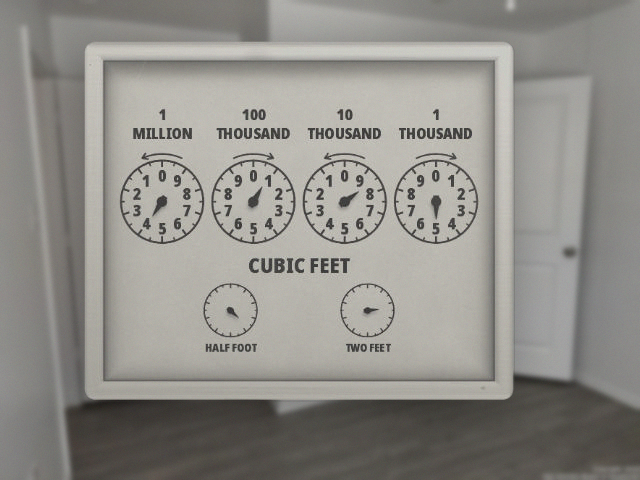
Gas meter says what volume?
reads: 408500 ft³
